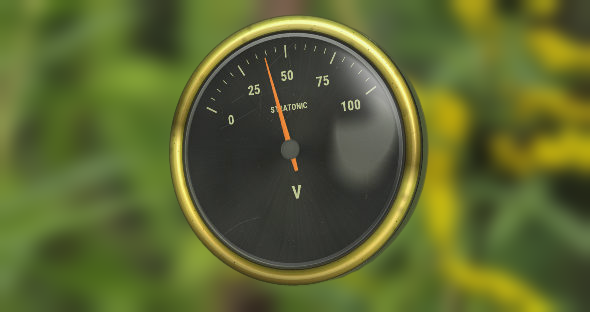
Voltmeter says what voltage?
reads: 40 V
